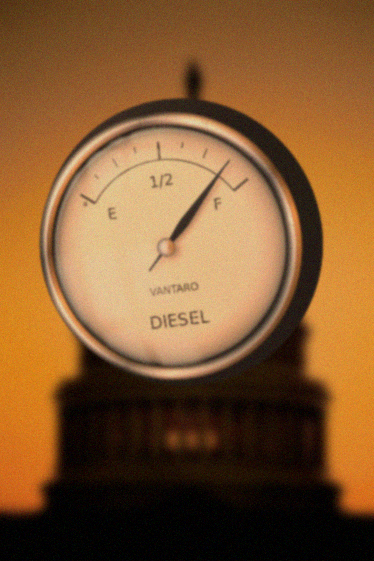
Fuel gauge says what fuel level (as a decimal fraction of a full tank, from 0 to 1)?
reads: 0.875
